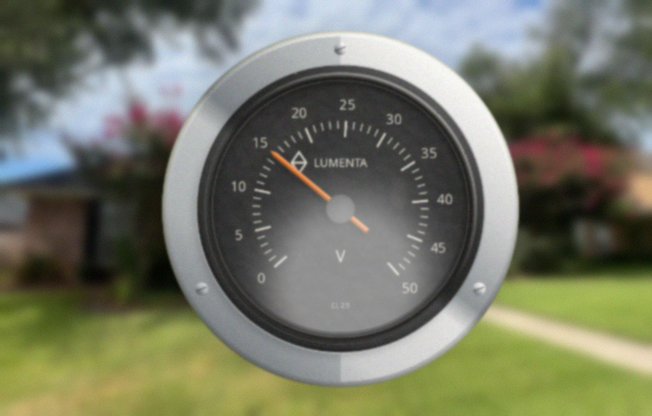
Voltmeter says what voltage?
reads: 15 V
